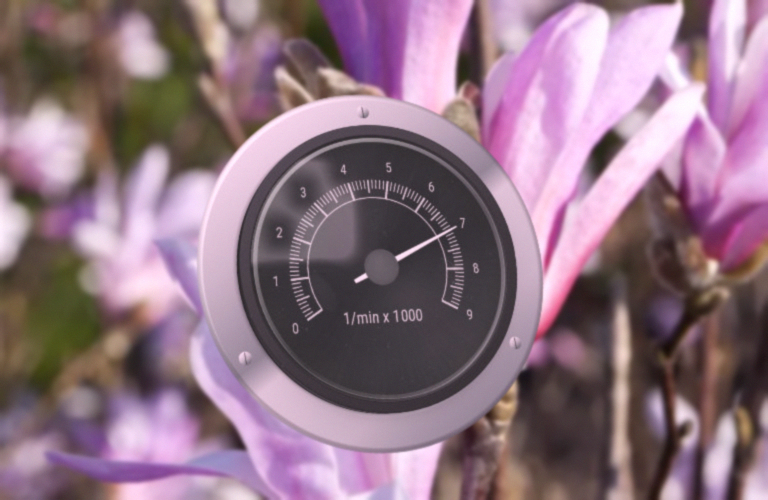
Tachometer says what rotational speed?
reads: 7000 rpm
